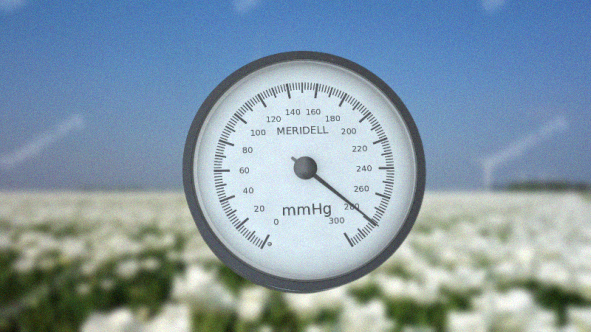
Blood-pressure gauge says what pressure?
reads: 280 mmHg
